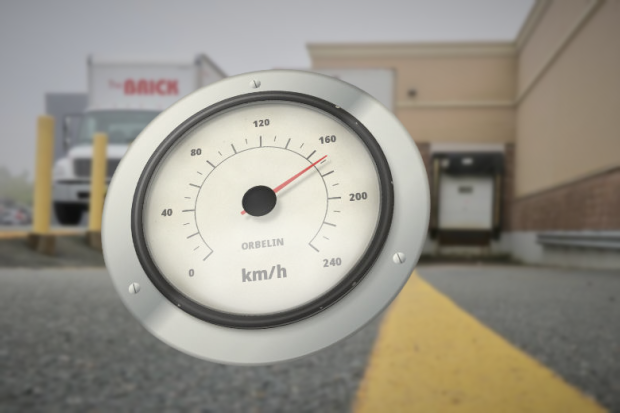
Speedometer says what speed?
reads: 170 km/h
